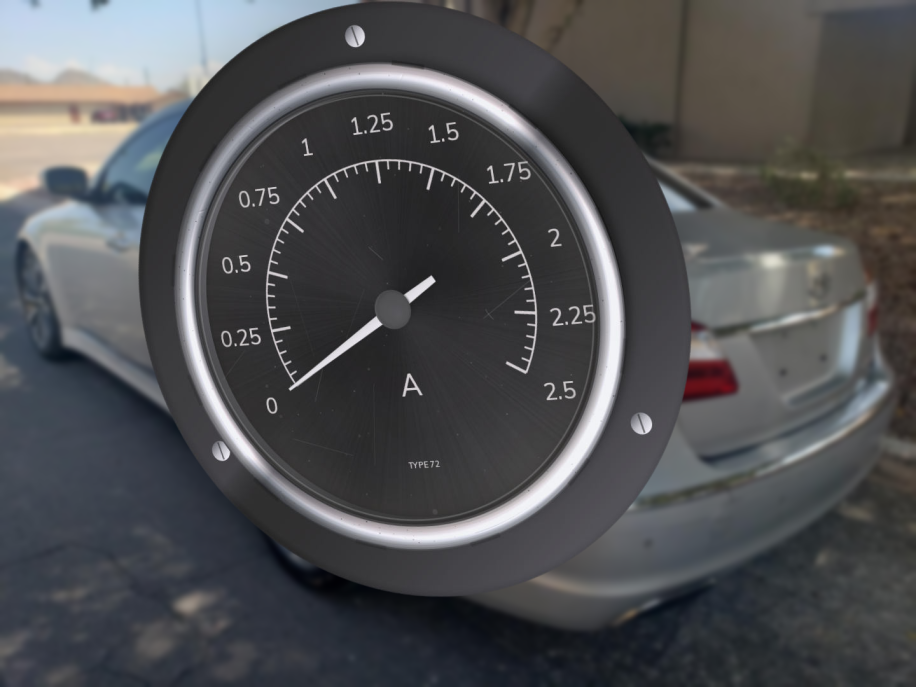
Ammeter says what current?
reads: 0 A
